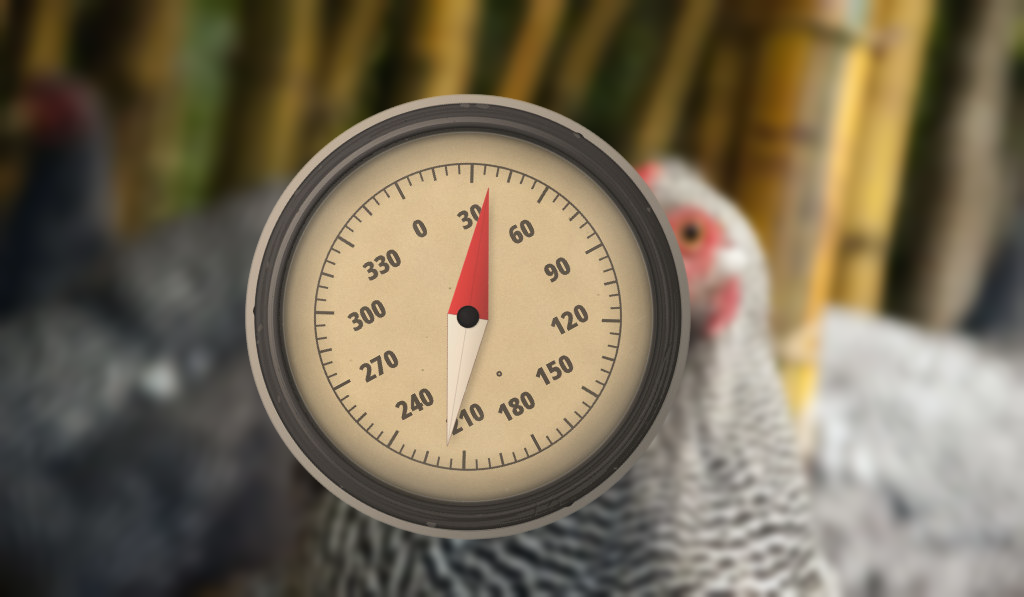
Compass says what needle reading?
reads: 37.5 °
